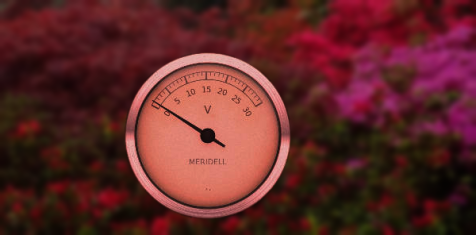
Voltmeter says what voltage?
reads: 1 V
